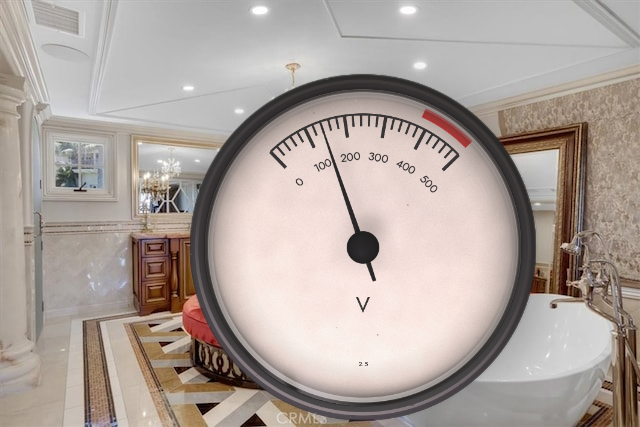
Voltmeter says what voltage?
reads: 140 V
